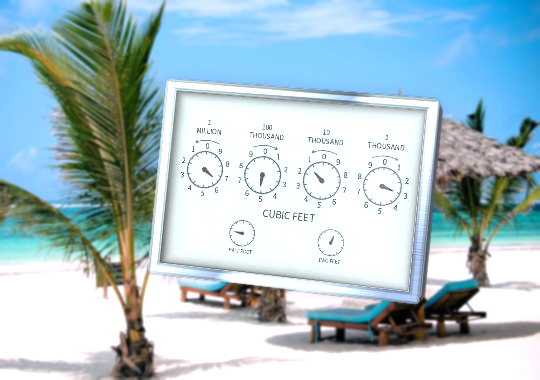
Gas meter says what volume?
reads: 651300 ft³
